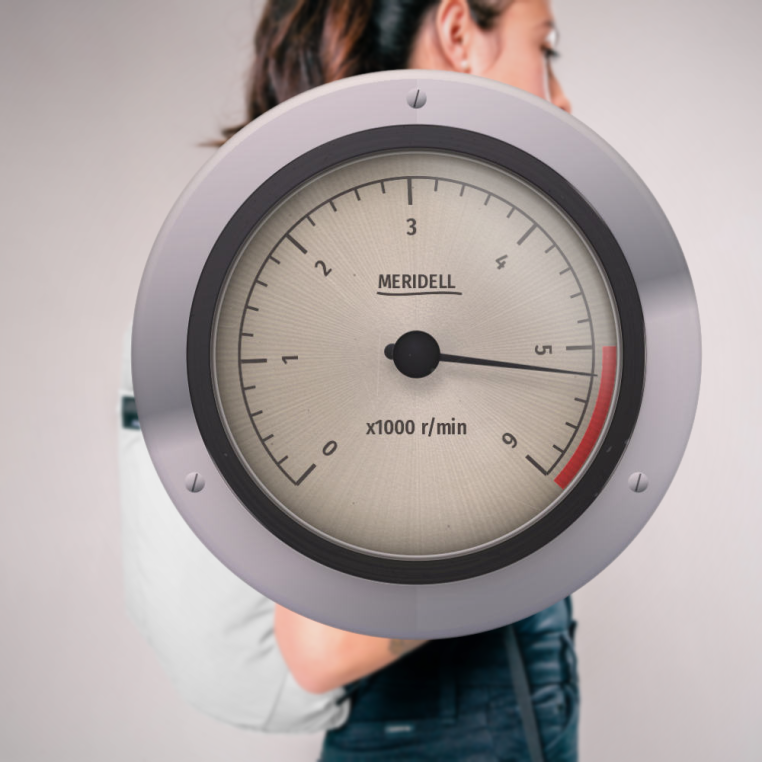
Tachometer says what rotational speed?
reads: 5200 rpm
